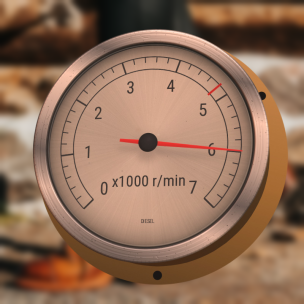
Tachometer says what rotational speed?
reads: 6000 rpm
